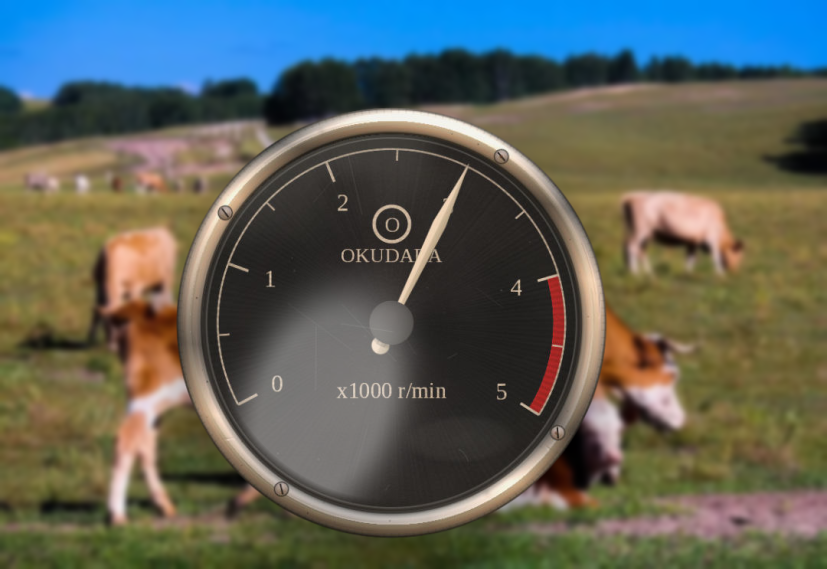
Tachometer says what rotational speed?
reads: 3000 rpm
